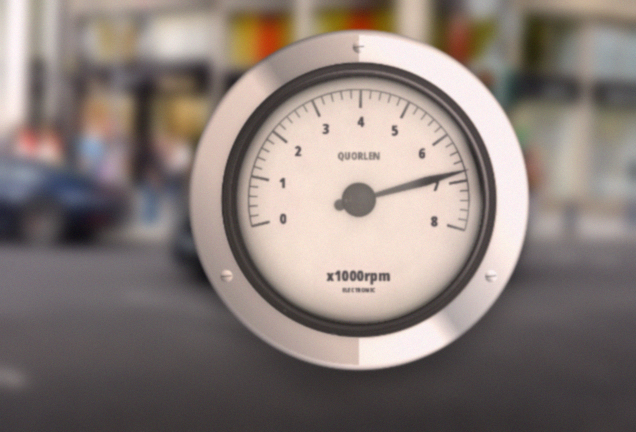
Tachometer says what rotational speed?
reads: 6800 rpm
